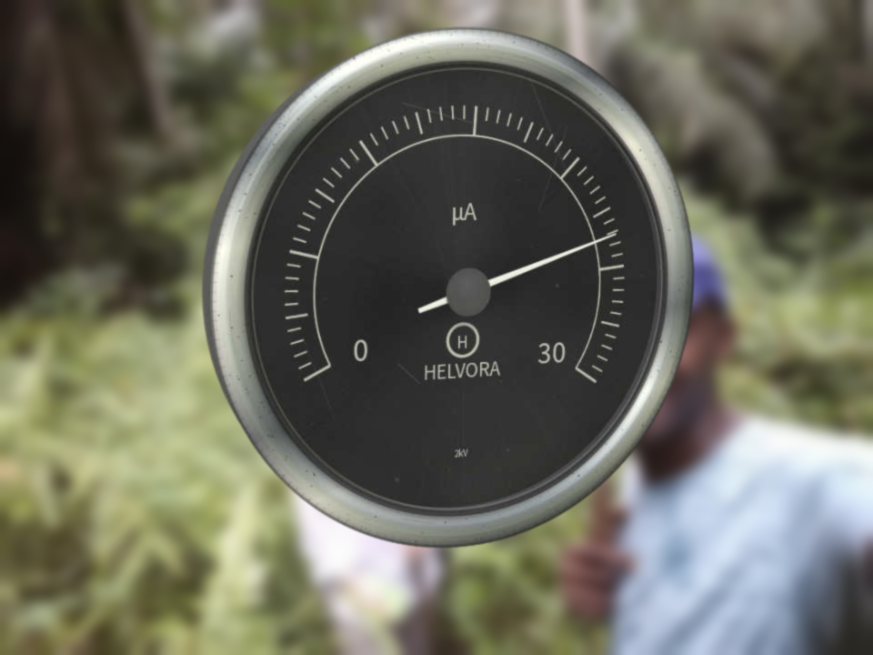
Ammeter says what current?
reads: 23.5 µA
